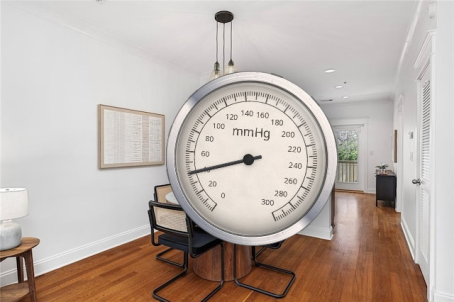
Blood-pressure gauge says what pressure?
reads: 40 mmHg
